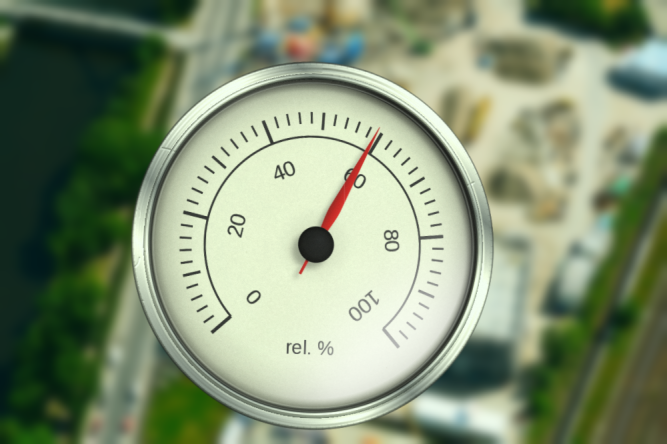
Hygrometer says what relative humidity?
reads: 59 %
